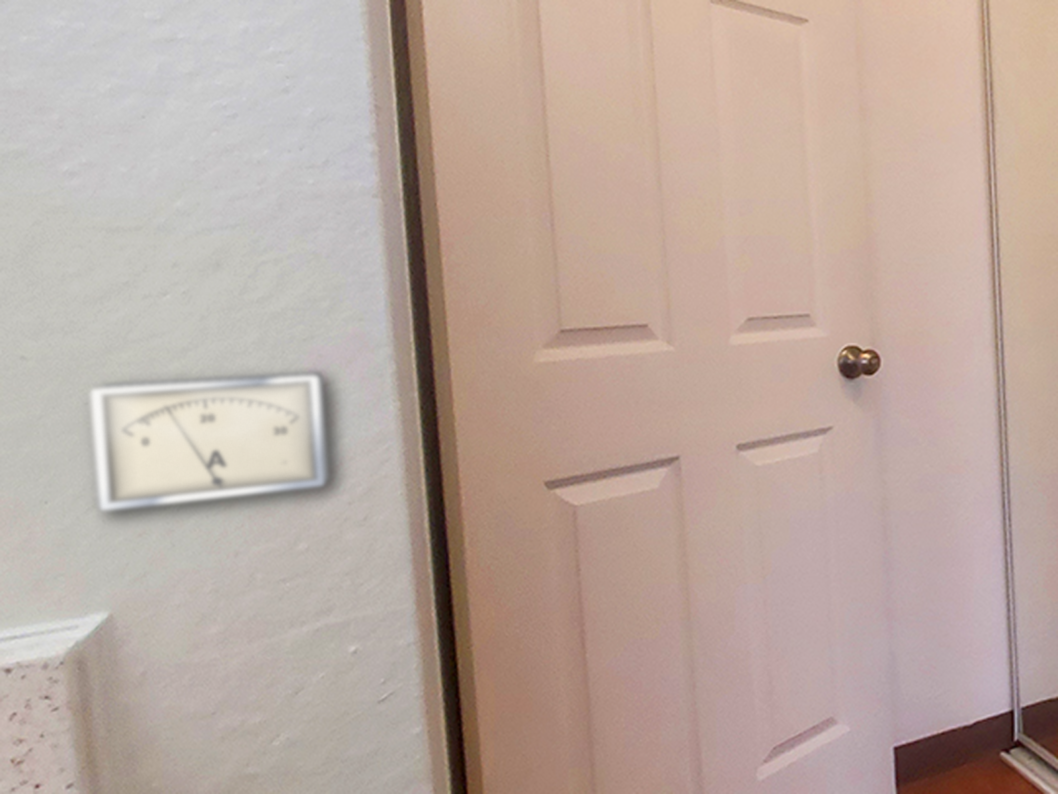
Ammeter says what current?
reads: 15 A
